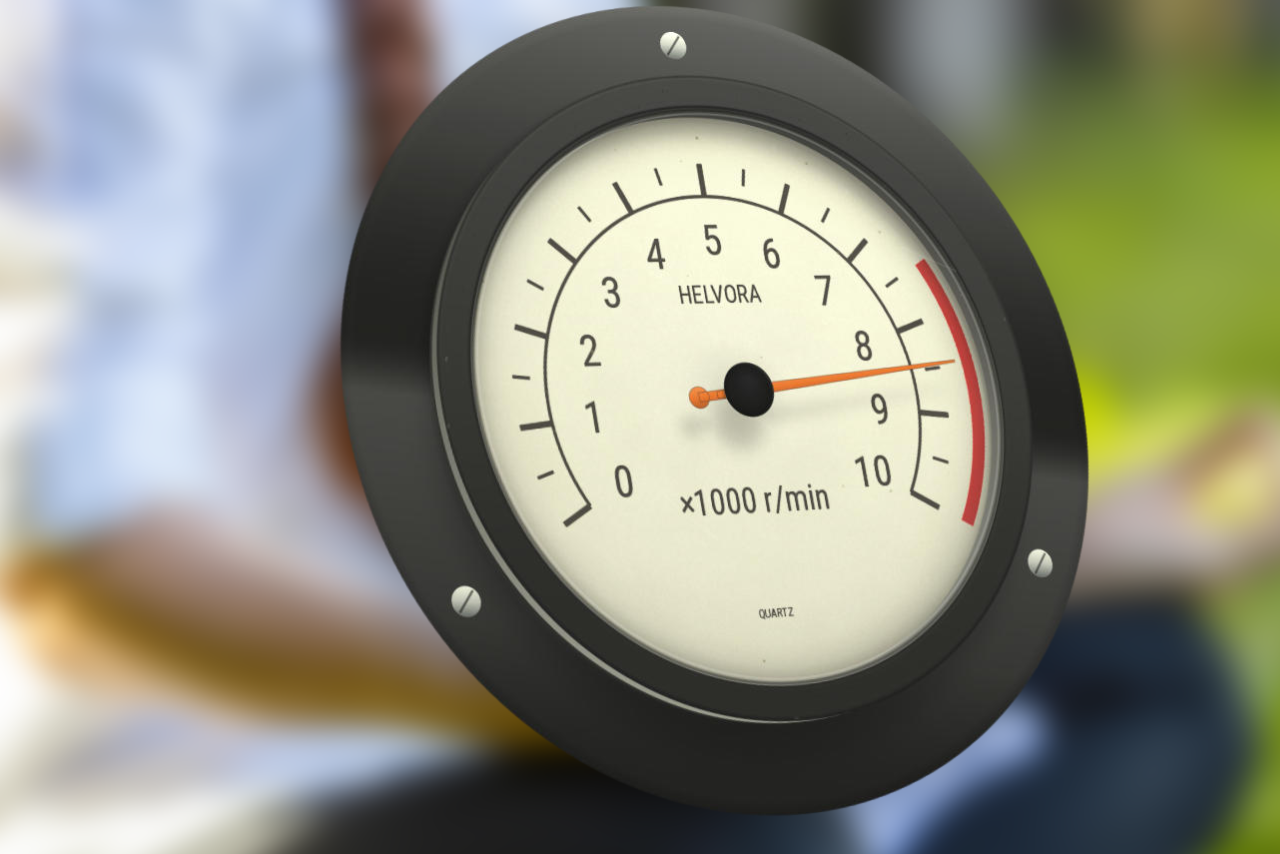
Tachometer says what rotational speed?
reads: 8500 rpm
